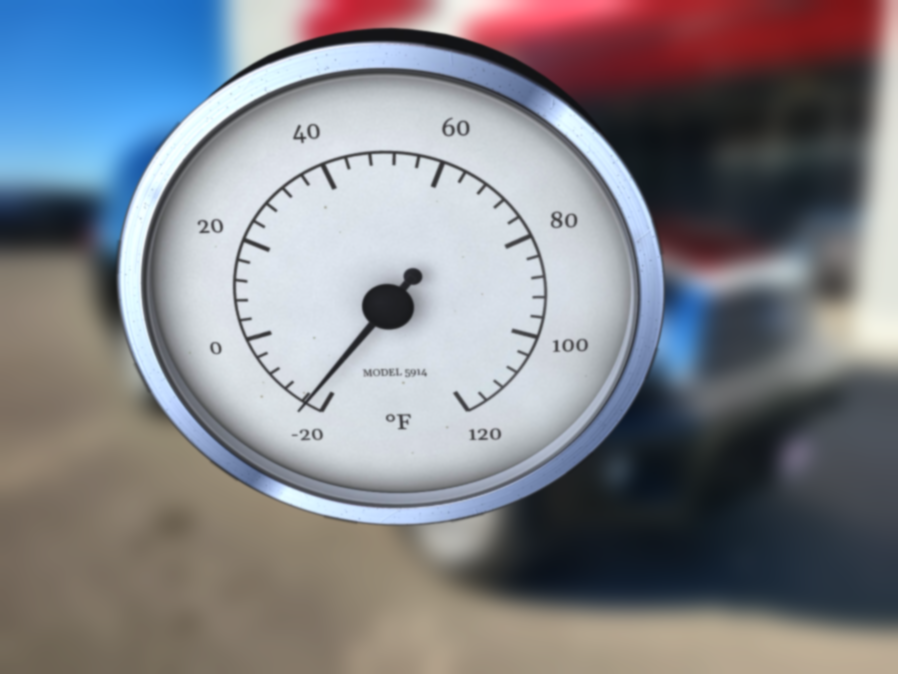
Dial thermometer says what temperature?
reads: -16 °F
